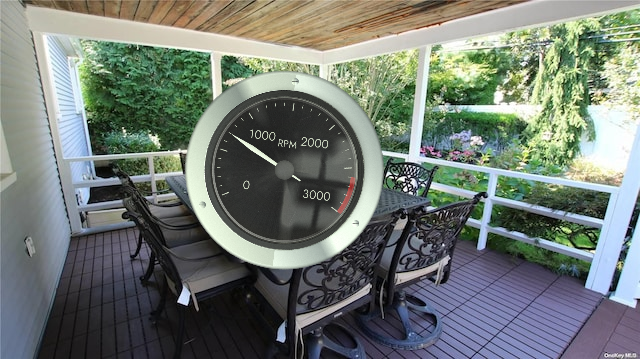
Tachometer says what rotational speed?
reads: 700 rpm
